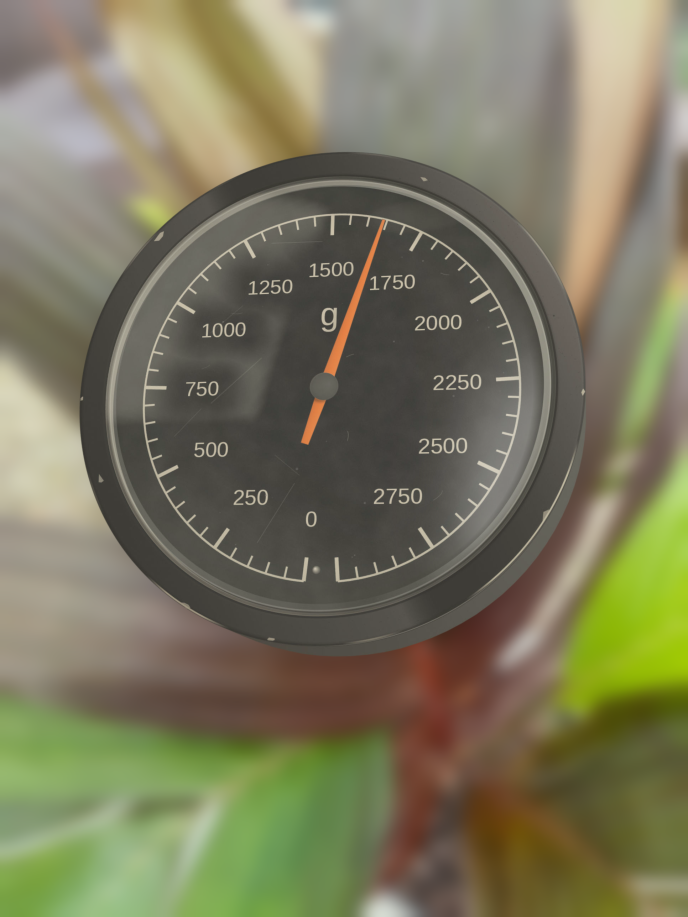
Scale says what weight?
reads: 1650 g
